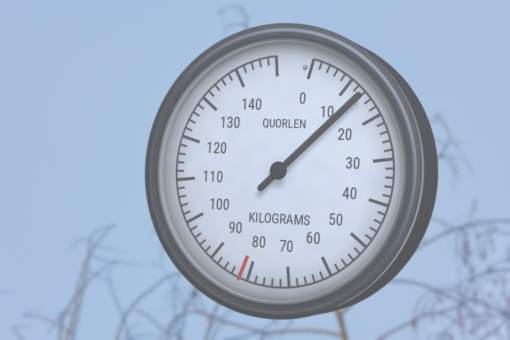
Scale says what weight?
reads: 14 kg
